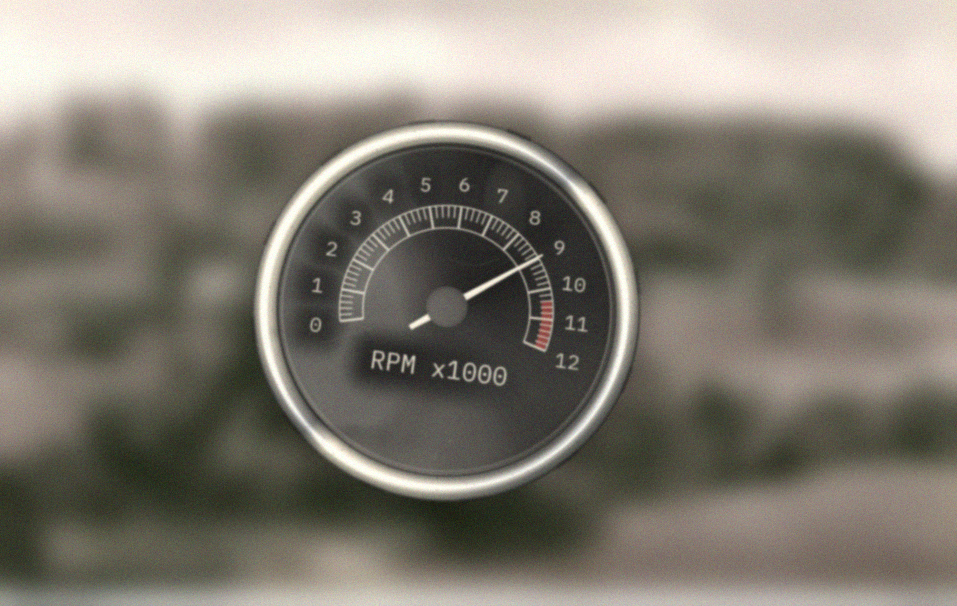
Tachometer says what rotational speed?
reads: 9000 rpm
